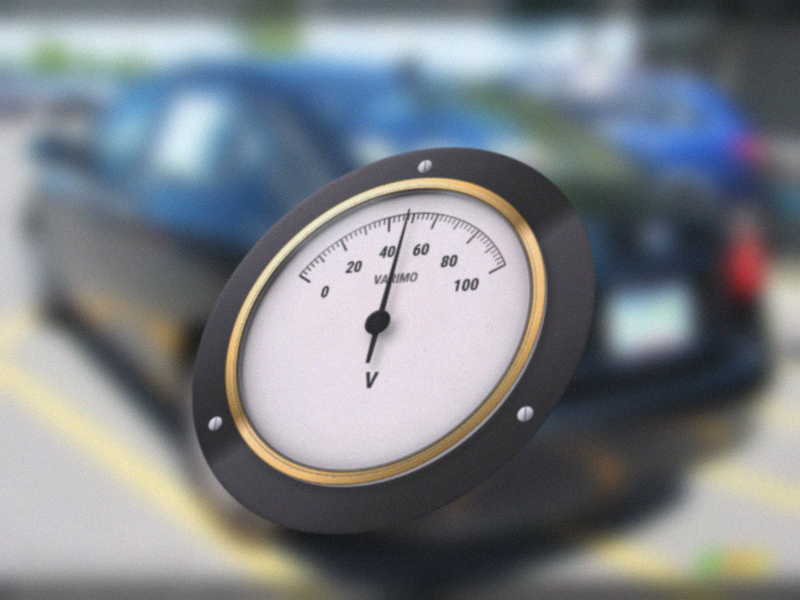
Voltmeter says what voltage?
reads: 50 V
